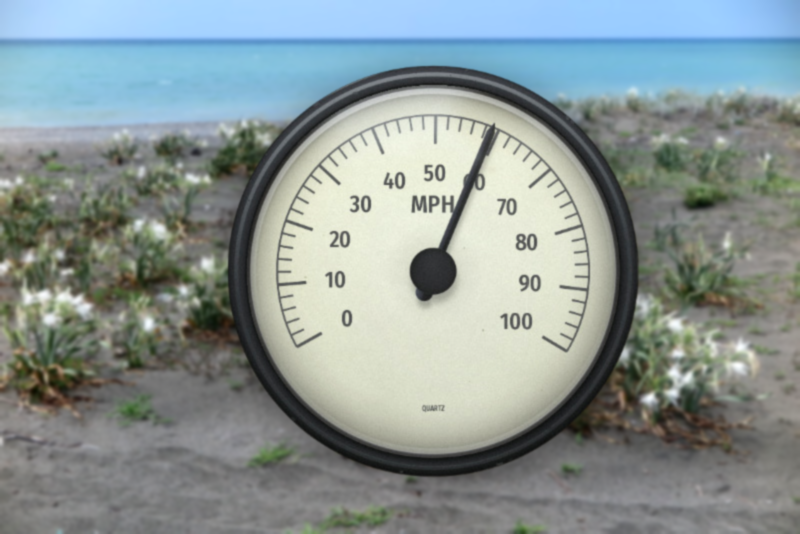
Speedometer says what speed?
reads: 59 mph
